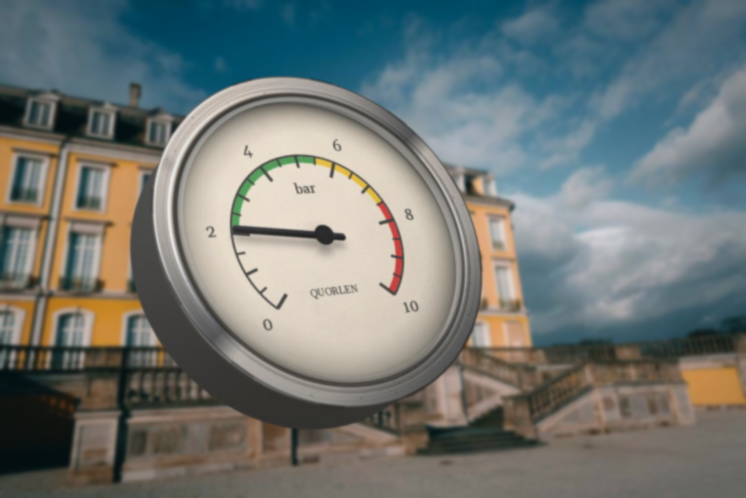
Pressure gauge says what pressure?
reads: 2 bar
